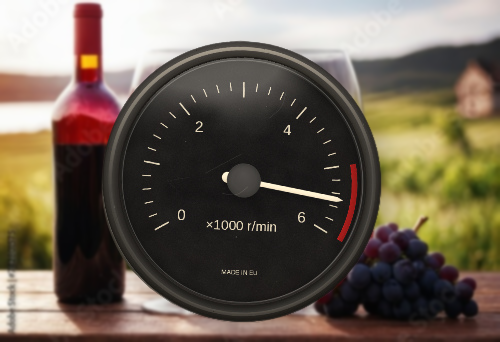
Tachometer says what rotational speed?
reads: 5500 rpm
